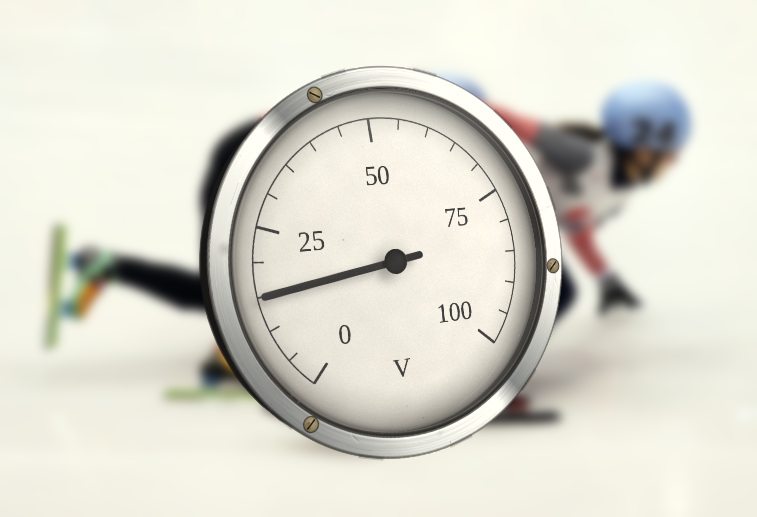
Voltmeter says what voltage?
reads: 15 V
